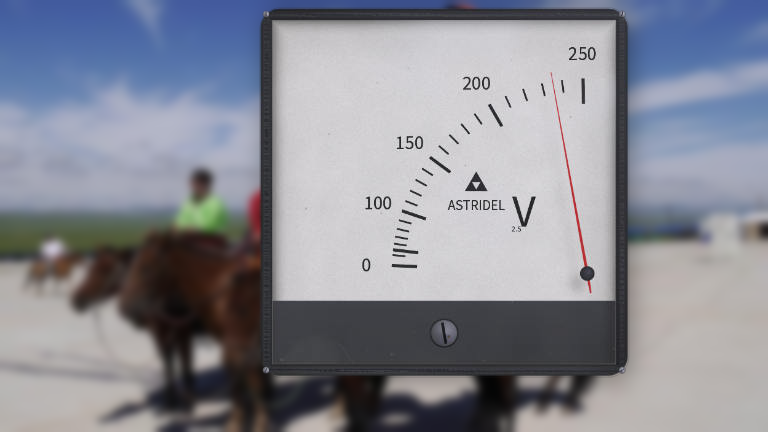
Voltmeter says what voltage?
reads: 235 V
